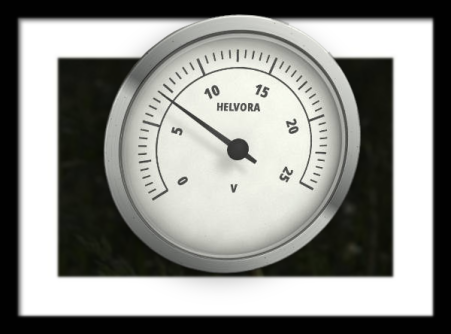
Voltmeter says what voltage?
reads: 7 V
